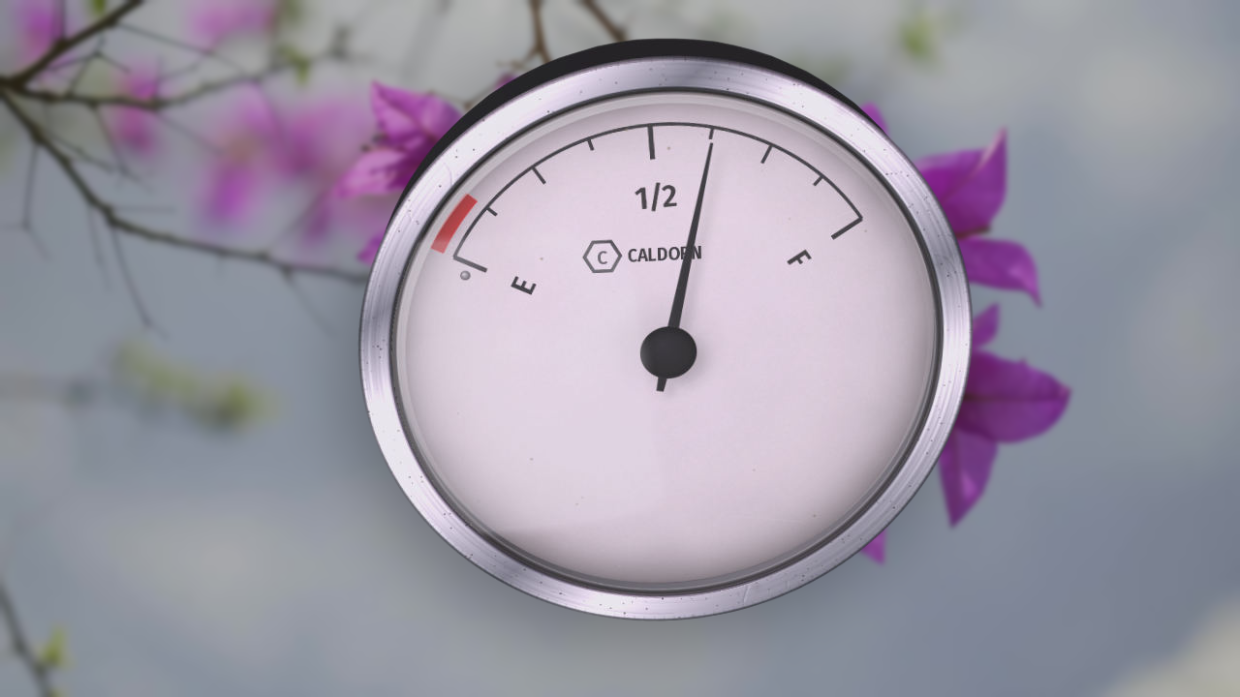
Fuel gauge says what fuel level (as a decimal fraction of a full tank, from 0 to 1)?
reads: 0.625
